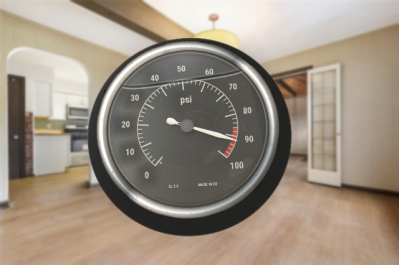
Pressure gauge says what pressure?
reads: 92 psi
